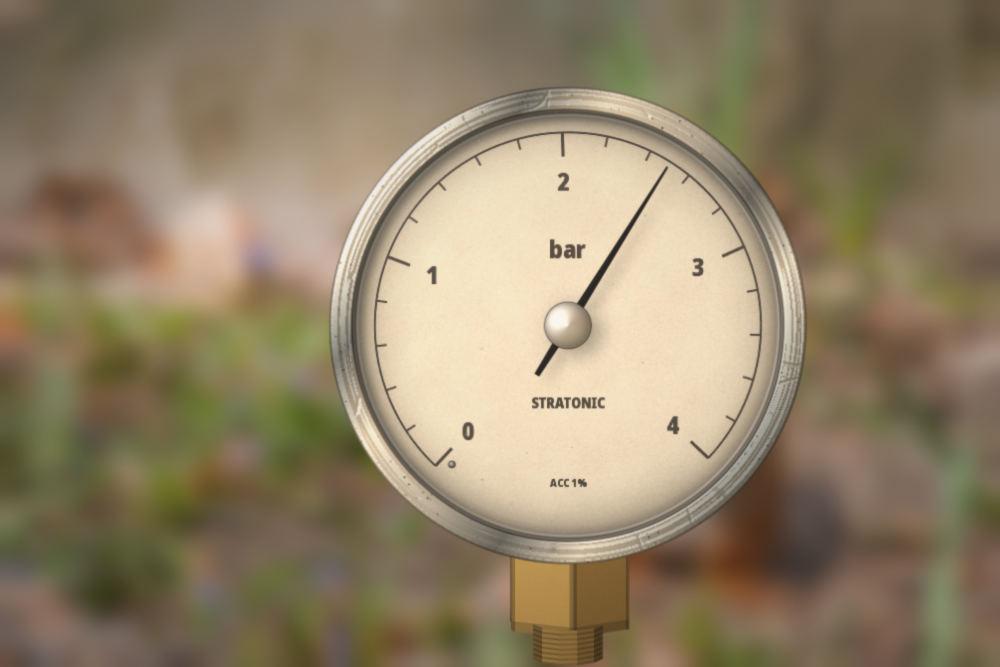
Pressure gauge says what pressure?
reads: 2.5 bar
